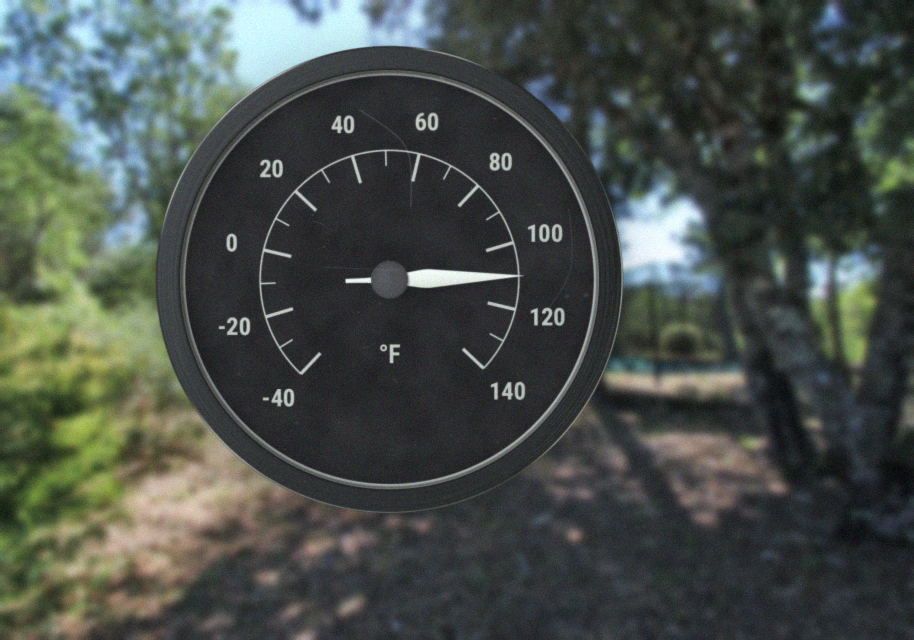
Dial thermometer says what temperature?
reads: 110 °F
